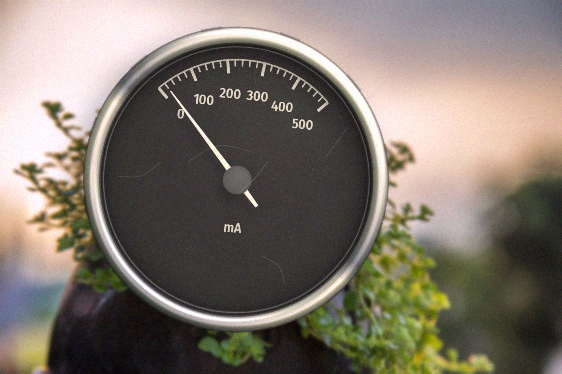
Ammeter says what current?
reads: 20 mA
